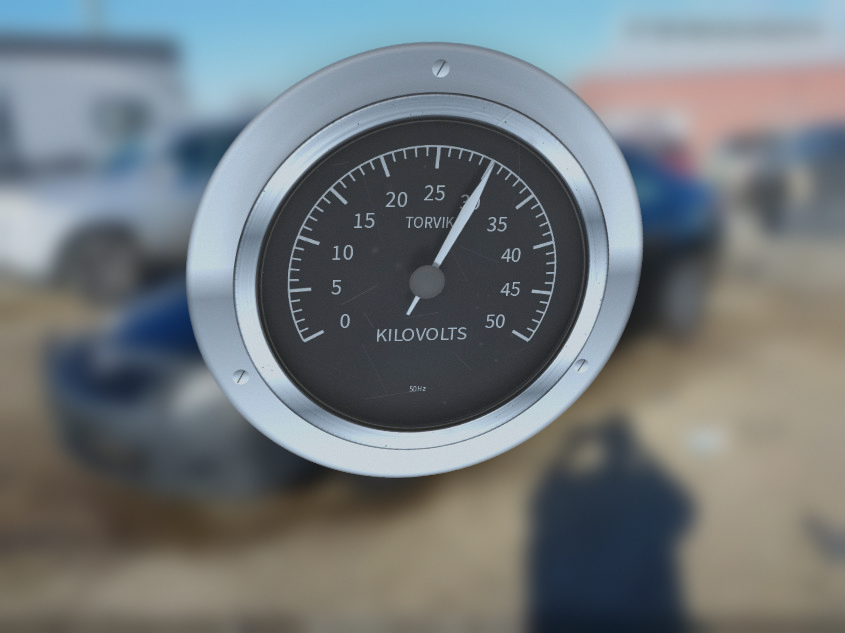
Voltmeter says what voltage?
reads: 30 kV
